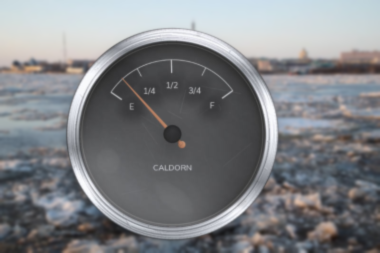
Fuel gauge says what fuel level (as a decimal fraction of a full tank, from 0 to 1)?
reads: 0.125
